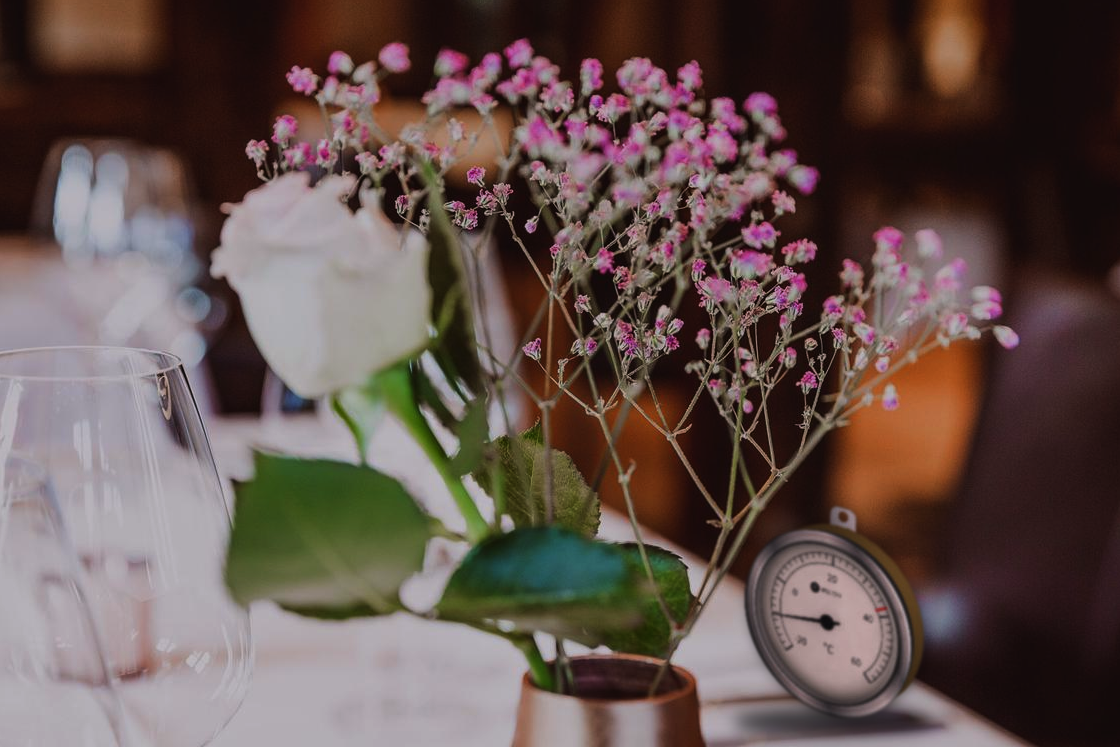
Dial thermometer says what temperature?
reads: -10 °C
